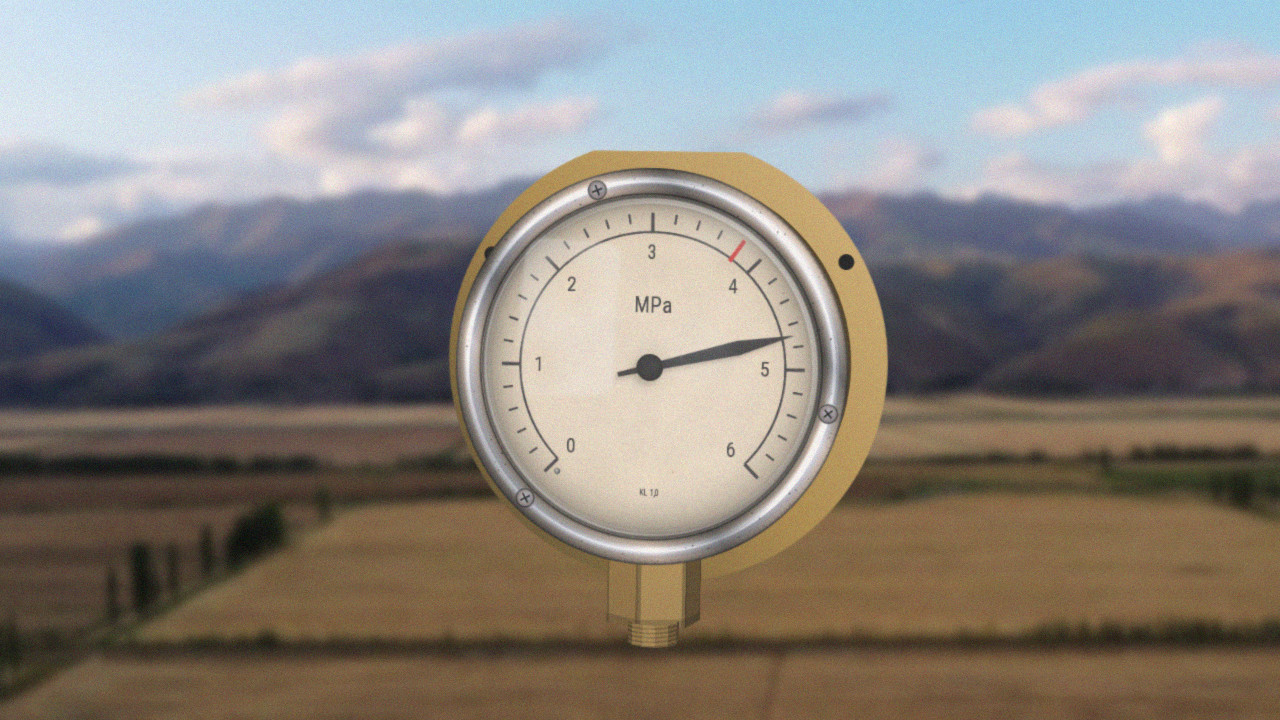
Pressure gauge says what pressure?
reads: 4.7 MPa
